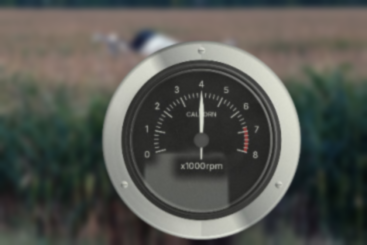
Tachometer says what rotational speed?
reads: 4000 rpm
